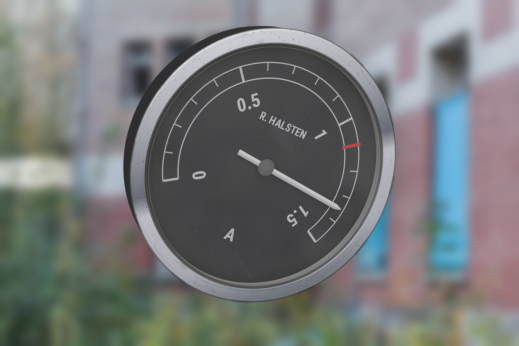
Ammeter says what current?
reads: 1.35 A
